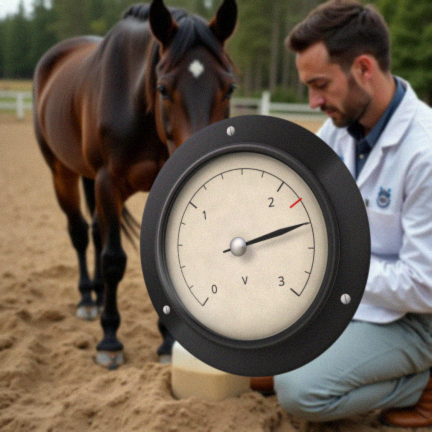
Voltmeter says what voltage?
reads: 2.4 V
